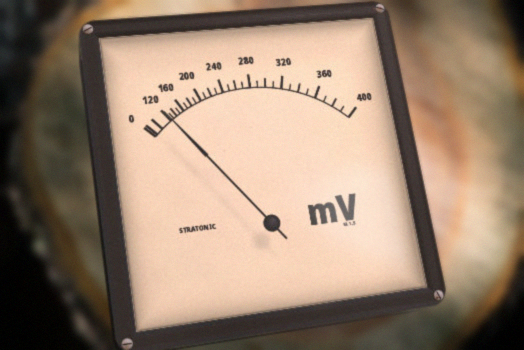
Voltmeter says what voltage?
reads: 120 mV
